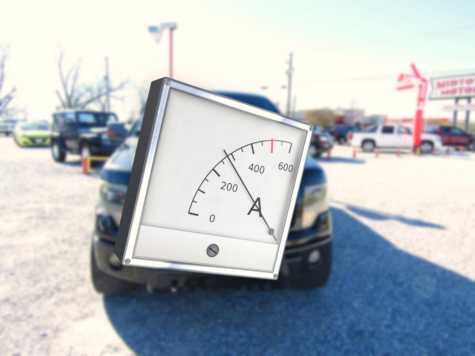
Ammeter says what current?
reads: 275 A
